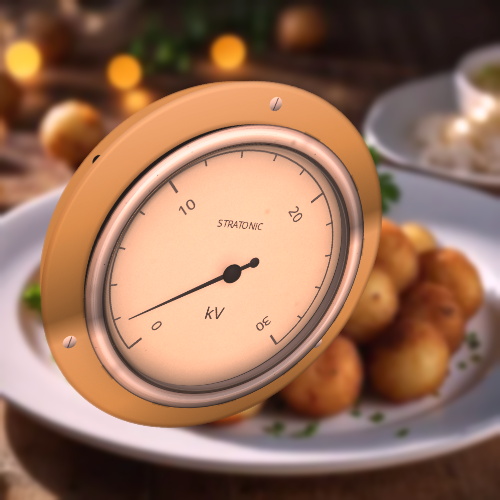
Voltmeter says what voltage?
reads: 2 kV
